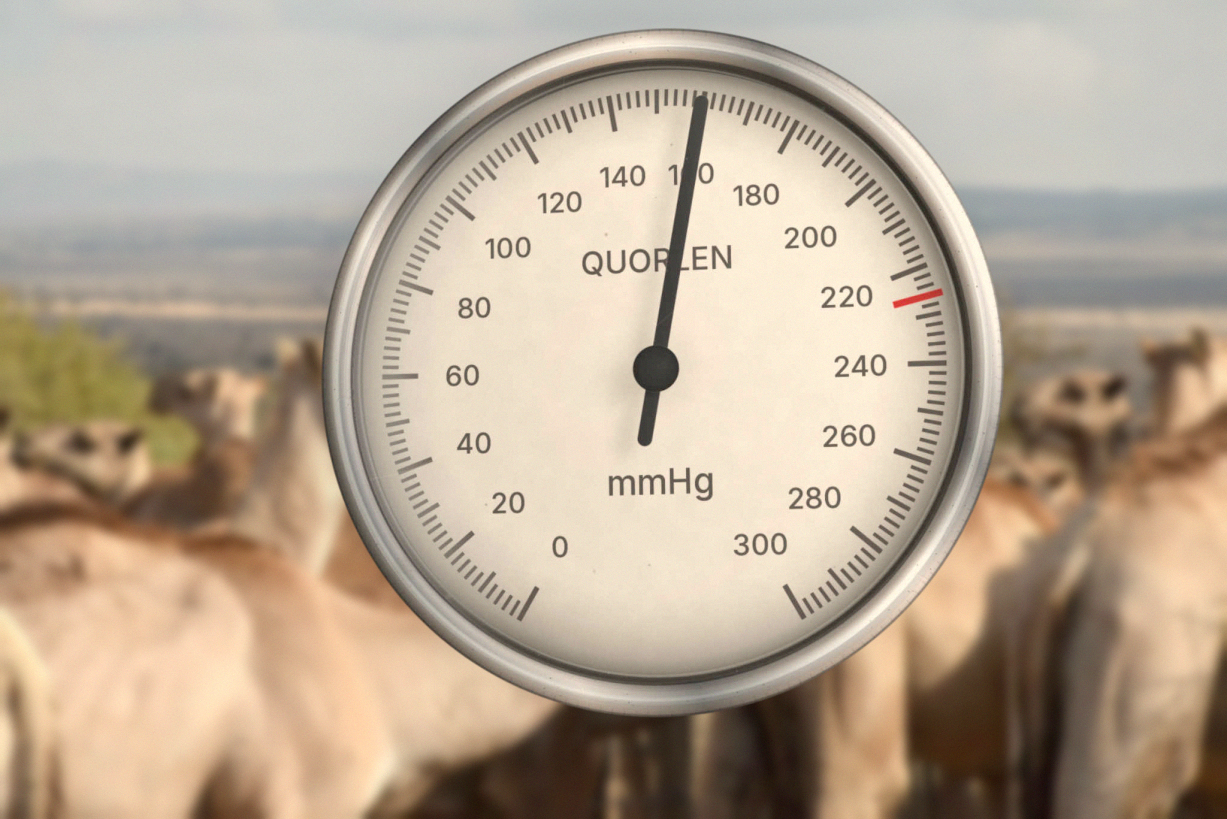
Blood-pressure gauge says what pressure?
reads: 160 mmHg
